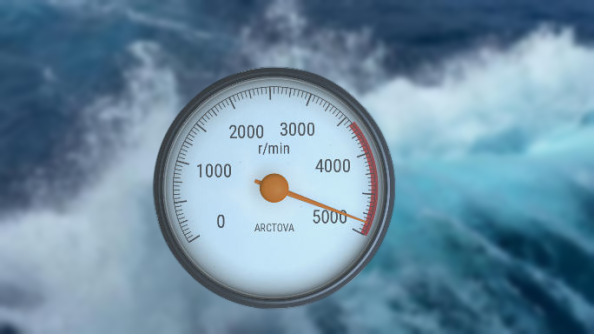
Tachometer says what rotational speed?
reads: 4850 rpm
